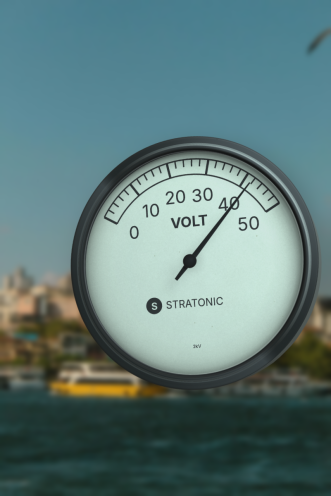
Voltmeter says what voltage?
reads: 42 V
